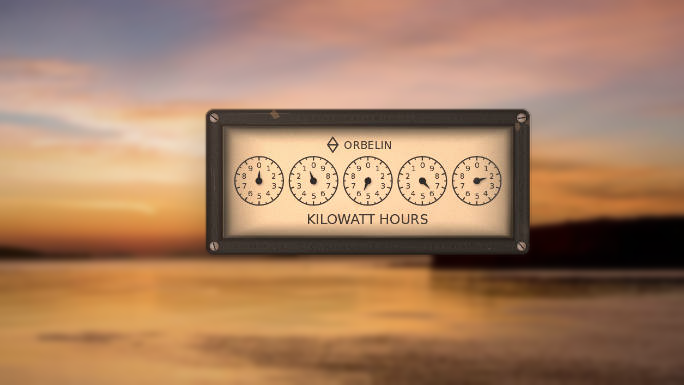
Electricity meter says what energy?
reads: 562 kWh
